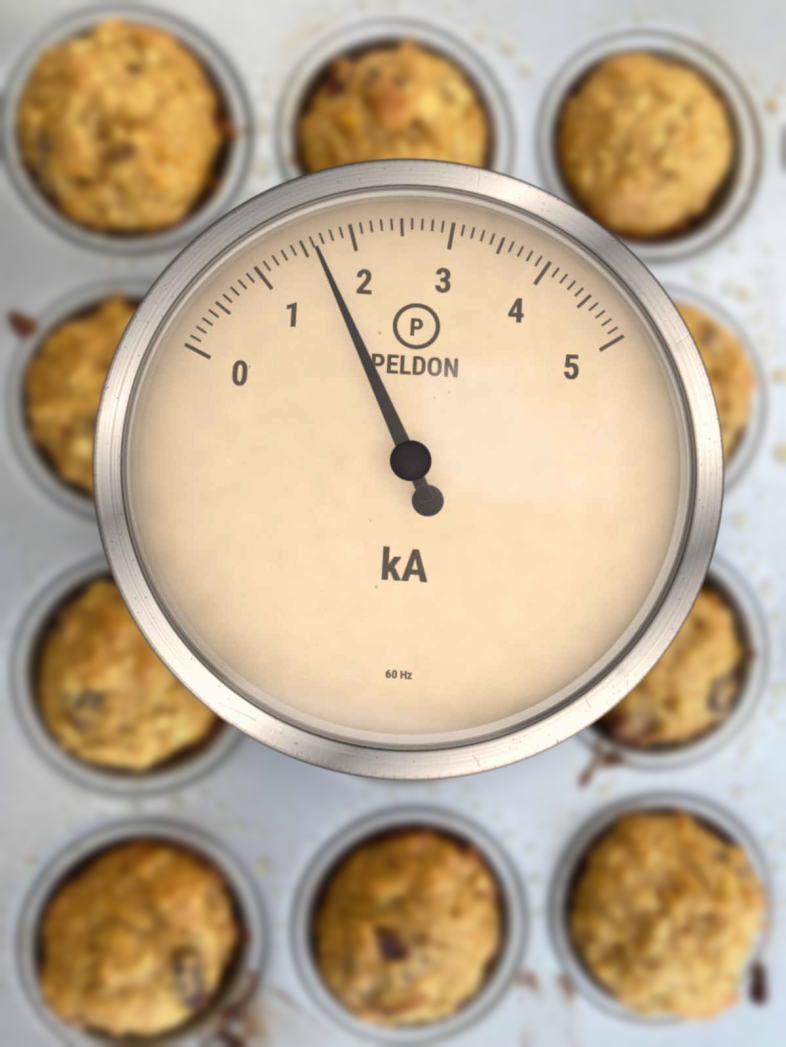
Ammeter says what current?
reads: 1.6 kA
